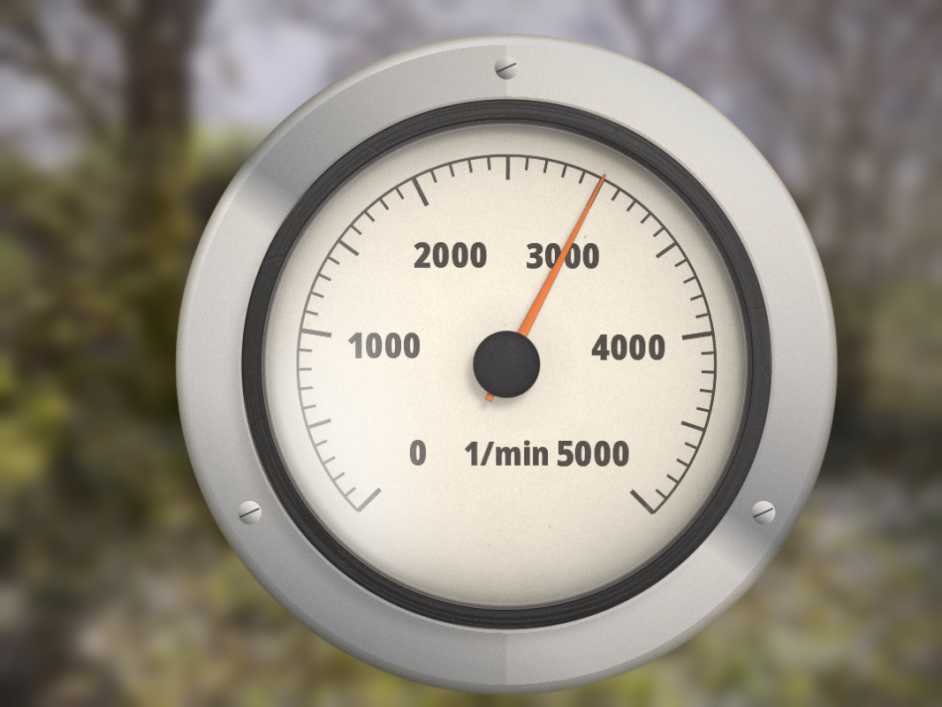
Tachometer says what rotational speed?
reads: 3000 rpm
